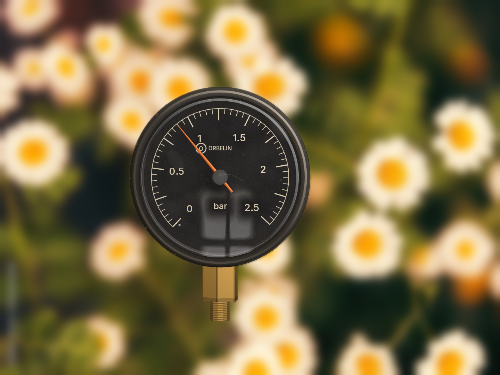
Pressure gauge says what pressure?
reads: 0.9 bar
